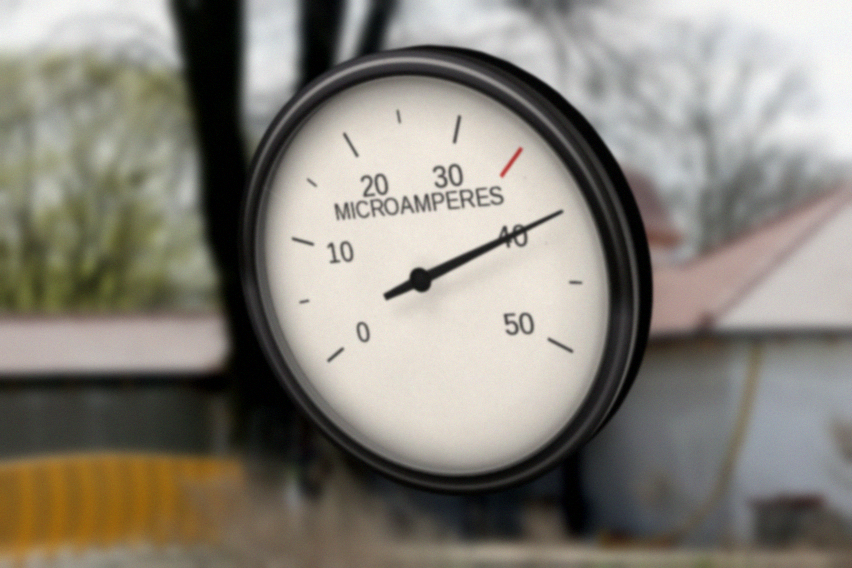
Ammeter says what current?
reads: 40 µA
